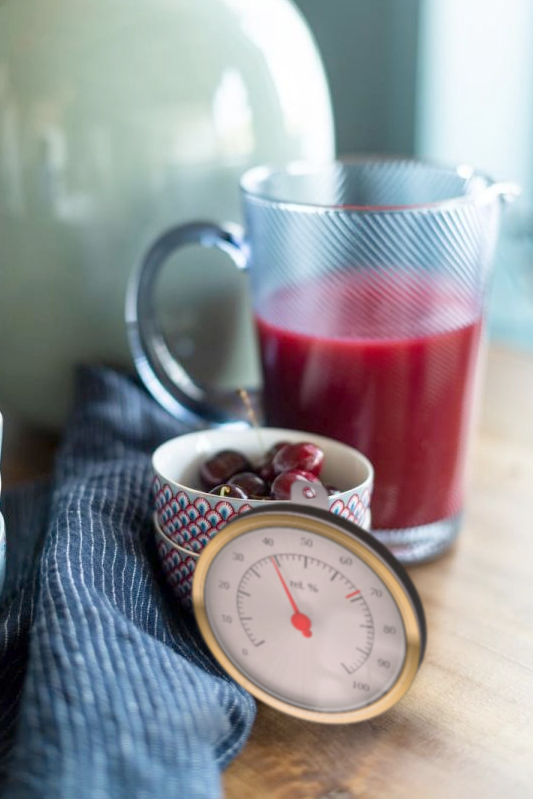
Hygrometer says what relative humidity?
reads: 40 %
